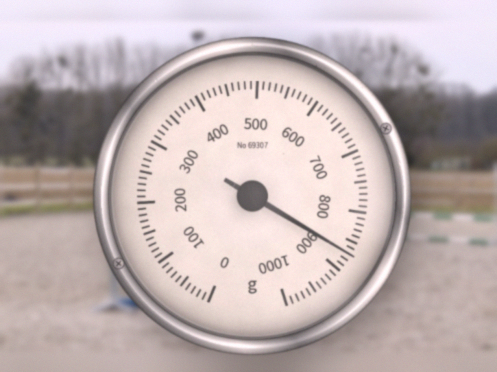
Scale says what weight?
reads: 870 g
